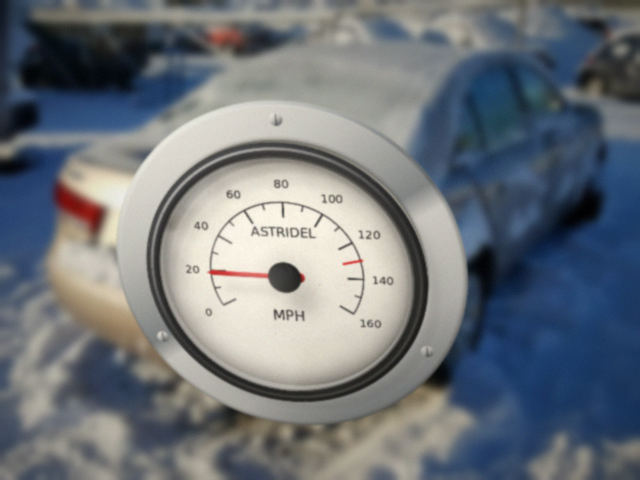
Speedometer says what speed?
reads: 20 mph
